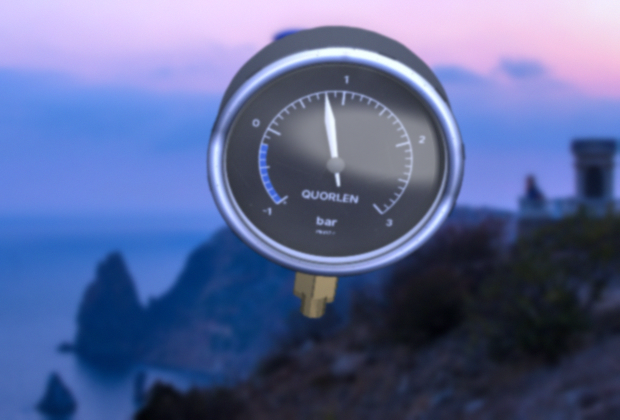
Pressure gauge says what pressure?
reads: 0.8 bar
